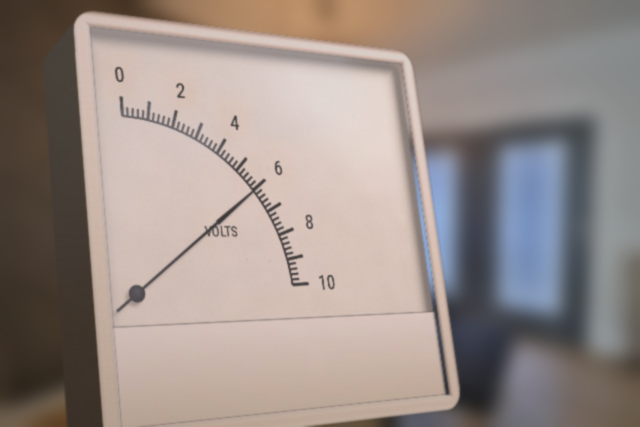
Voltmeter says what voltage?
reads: 6 V
